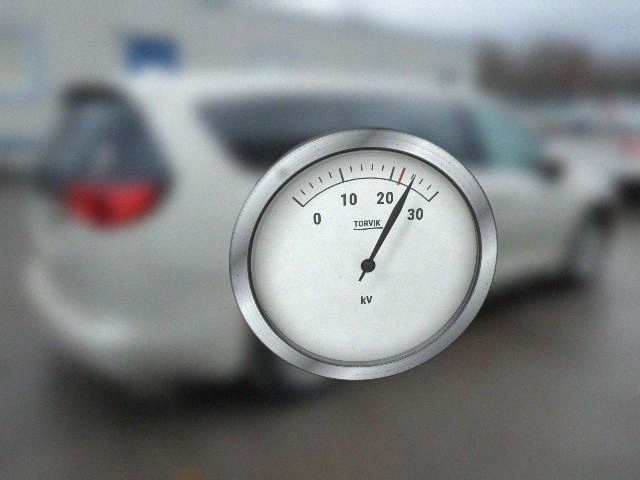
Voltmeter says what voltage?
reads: 24 kV
